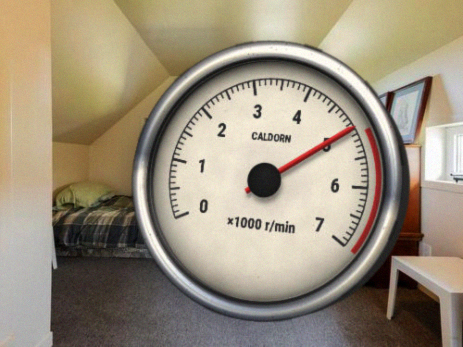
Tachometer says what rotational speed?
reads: 5000 rpm
